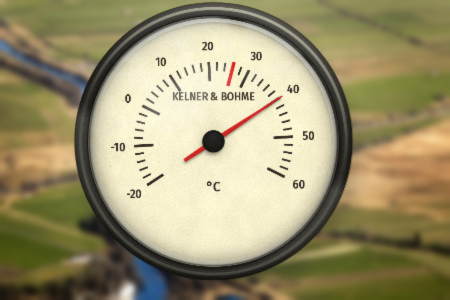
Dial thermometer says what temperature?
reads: 40 °C
